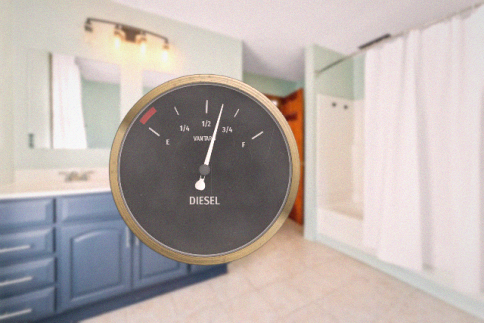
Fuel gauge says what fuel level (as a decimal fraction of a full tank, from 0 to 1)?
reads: 0.625
